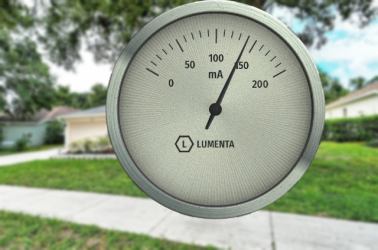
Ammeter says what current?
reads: 140 mA
